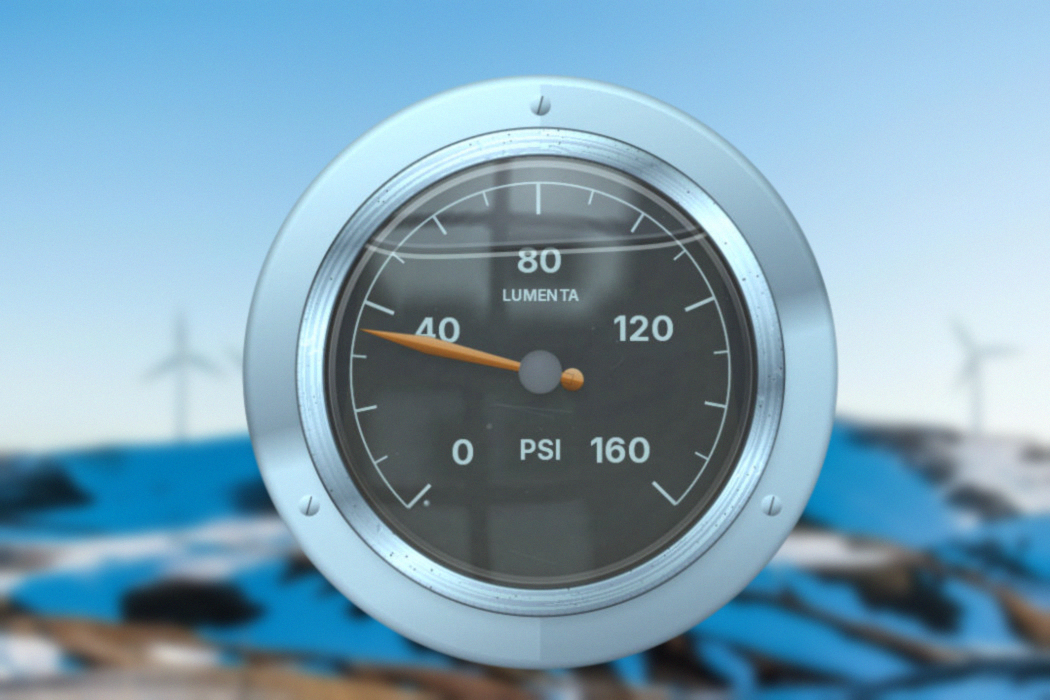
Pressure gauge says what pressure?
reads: 35 psi
